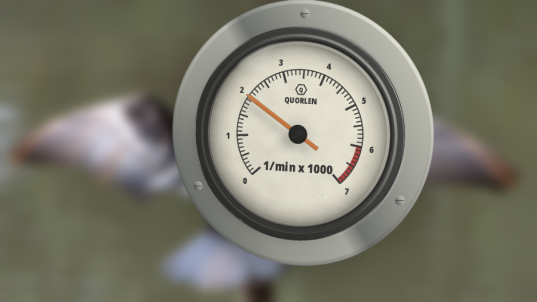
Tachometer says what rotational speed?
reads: 2000 rpm
